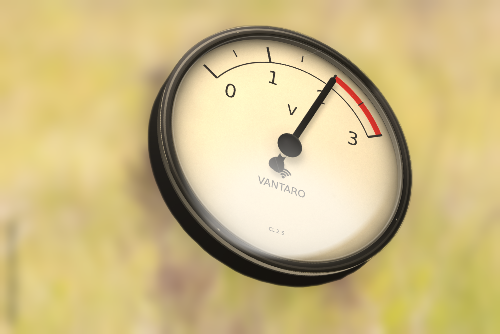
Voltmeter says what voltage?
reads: 2 V
